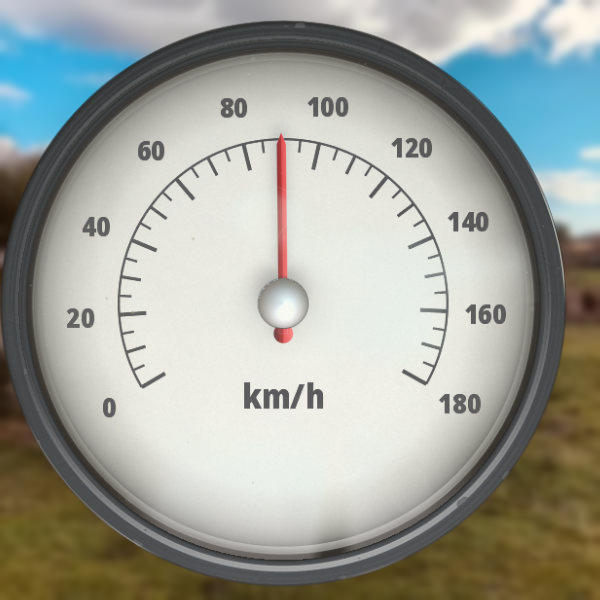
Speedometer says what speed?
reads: 90 km/h
